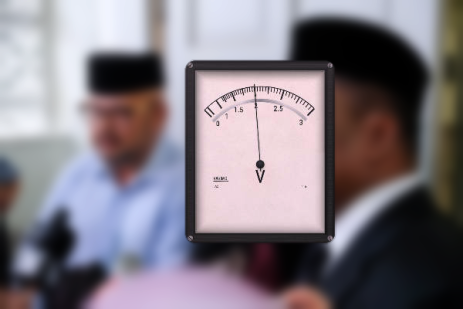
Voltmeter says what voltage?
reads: 2 V
